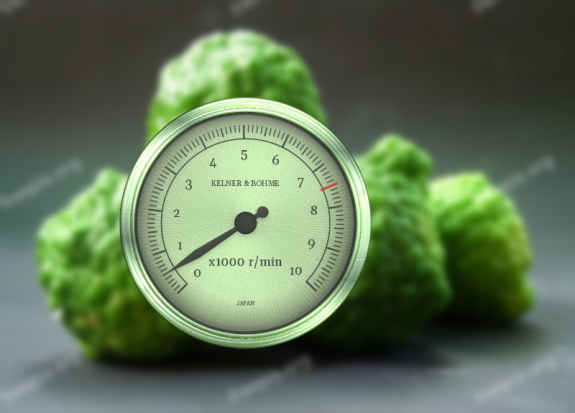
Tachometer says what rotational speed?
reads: 500 rpm
